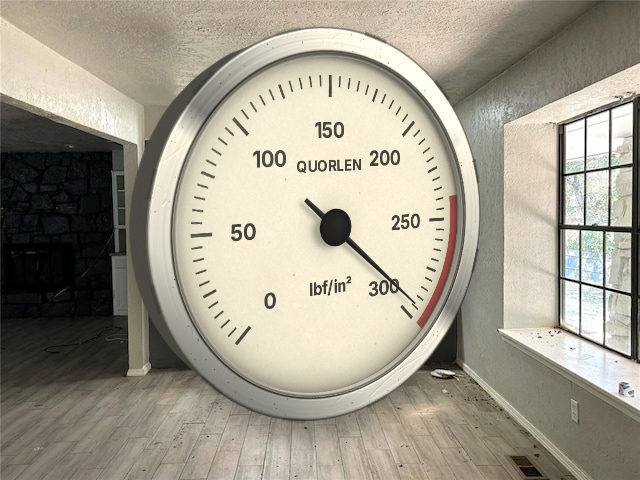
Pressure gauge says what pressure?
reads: 295 psi
